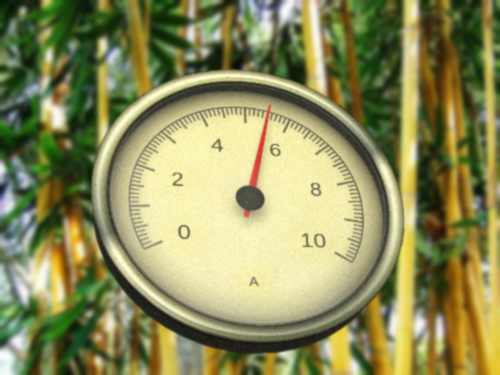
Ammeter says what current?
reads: 5.5 A
